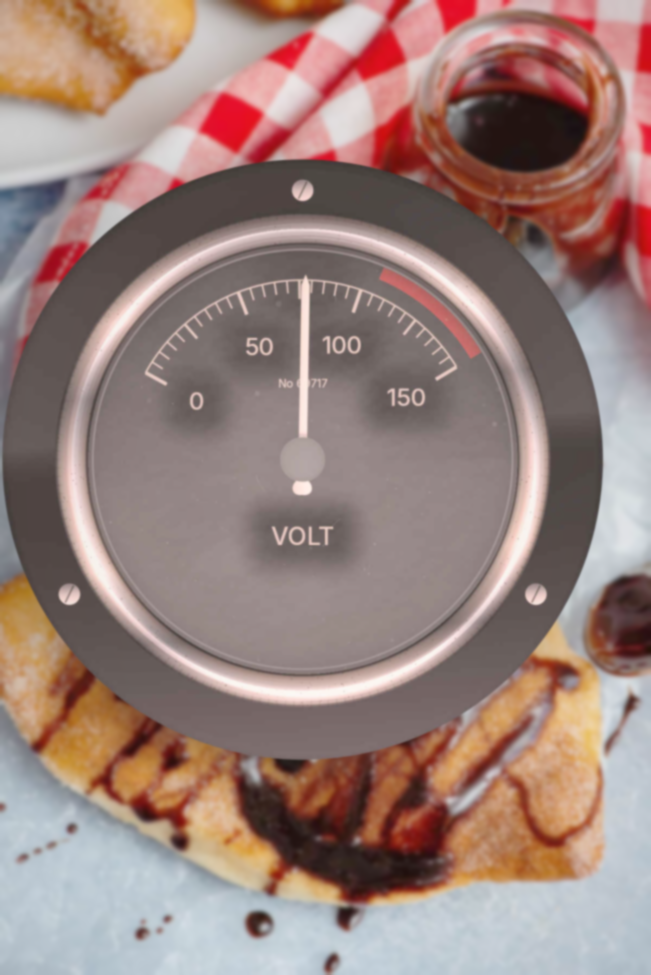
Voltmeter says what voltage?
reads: 77.5 V
